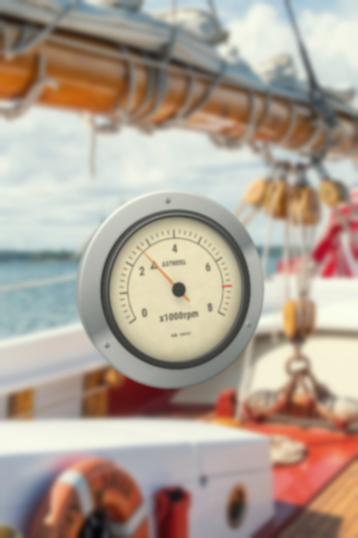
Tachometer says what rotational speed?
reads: 2600 rpm
